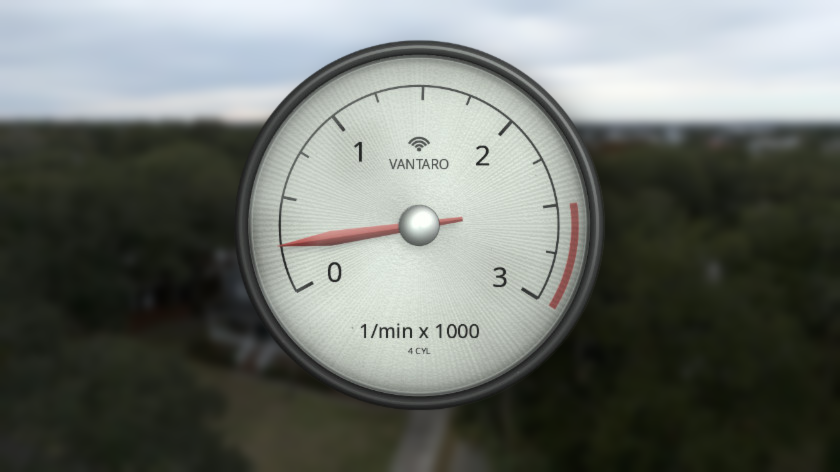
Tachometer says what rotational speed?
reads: 250 rpm
